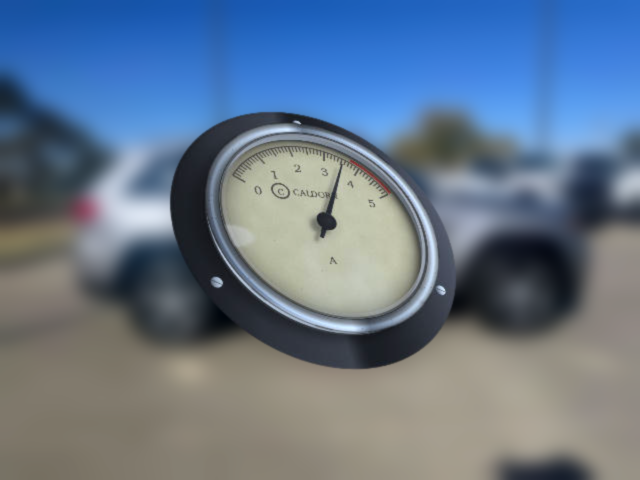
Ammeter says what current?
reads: 3.5 A
